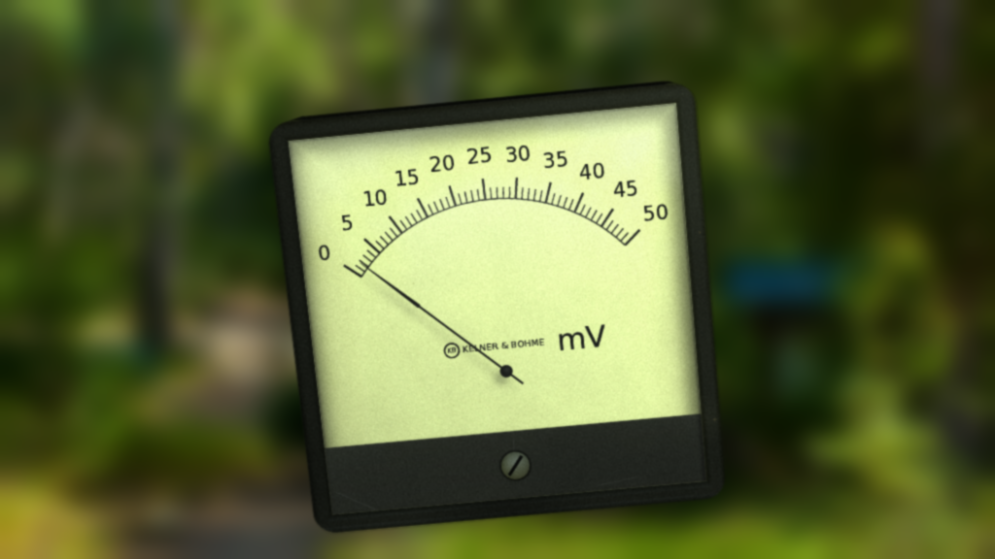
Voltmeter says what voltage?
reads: 2 mV
